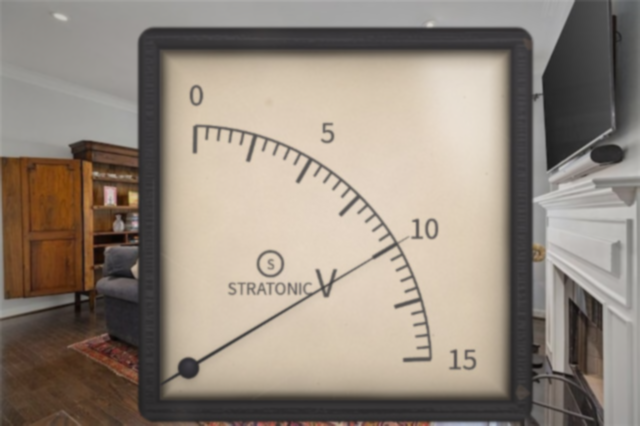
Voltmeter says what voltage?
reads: 10 V
